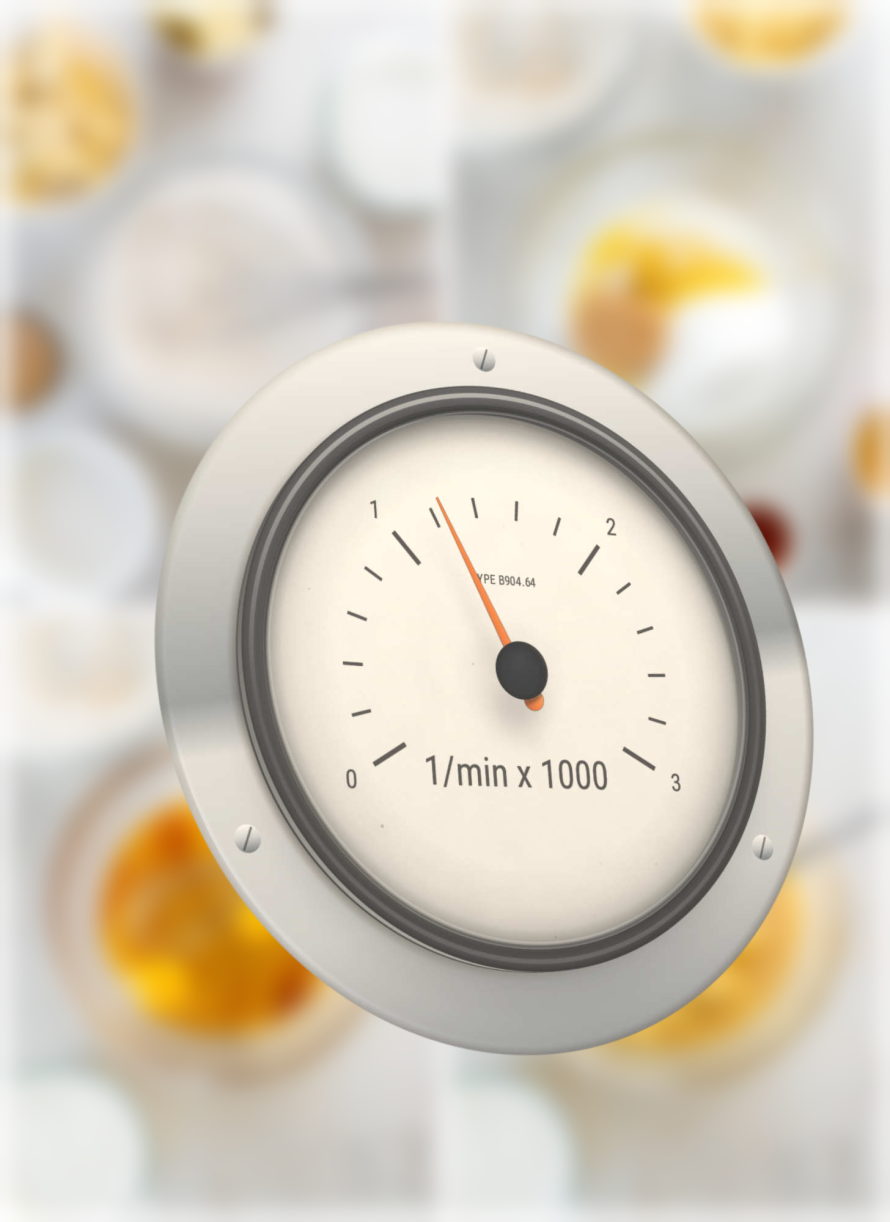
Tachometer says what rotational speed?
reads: 1200 rpm
